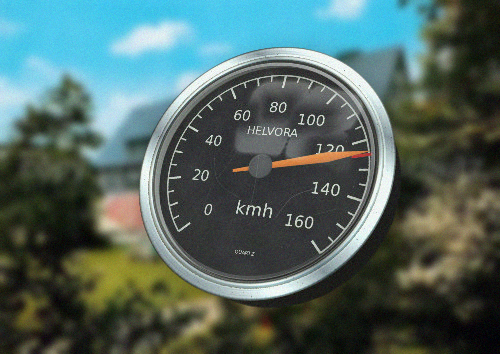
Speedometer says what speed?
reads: 125 km/h
